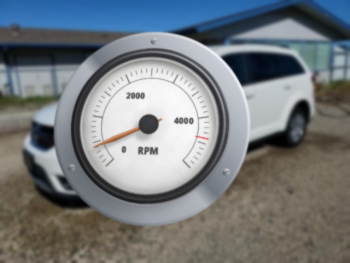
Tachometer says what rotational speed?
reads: 400 rpm
